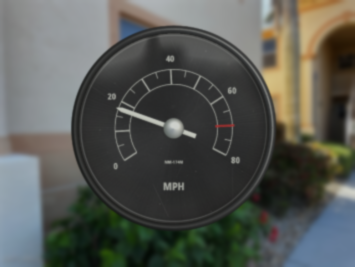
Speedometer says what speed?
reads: 17.5 mph
